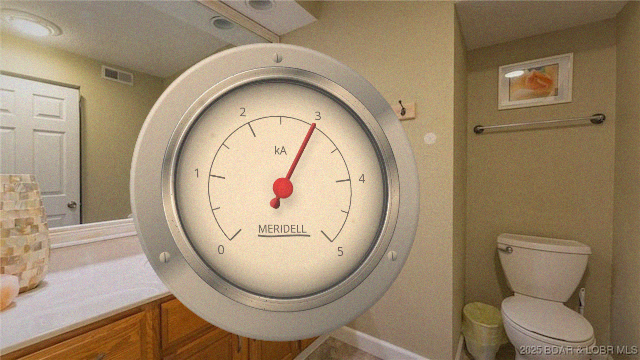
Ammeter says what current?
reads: 3 kA
